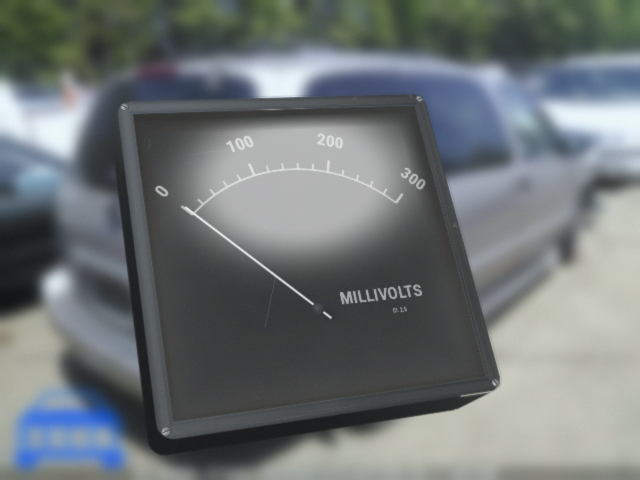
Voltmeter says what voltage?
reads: 0 mV
